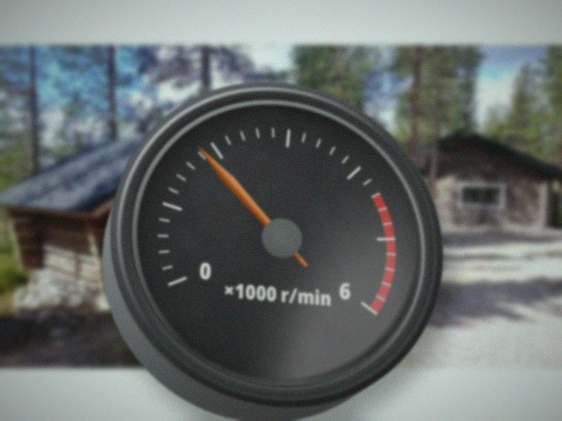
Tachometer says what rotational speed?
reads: 1800 rpm
